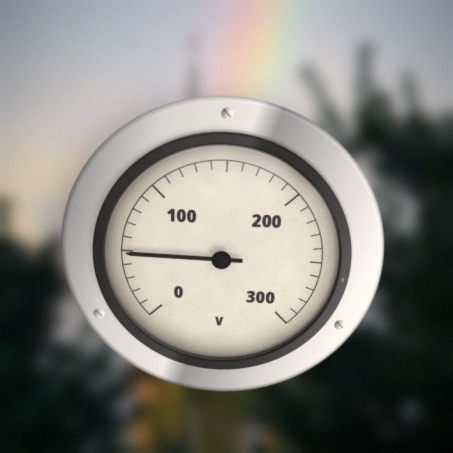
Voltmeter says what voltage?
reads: 50 V
